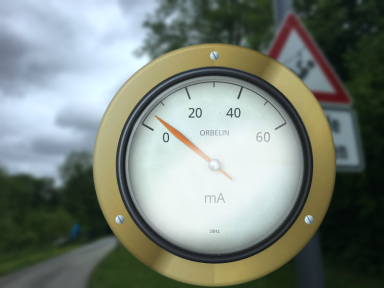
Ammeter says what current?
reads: 5 mA
